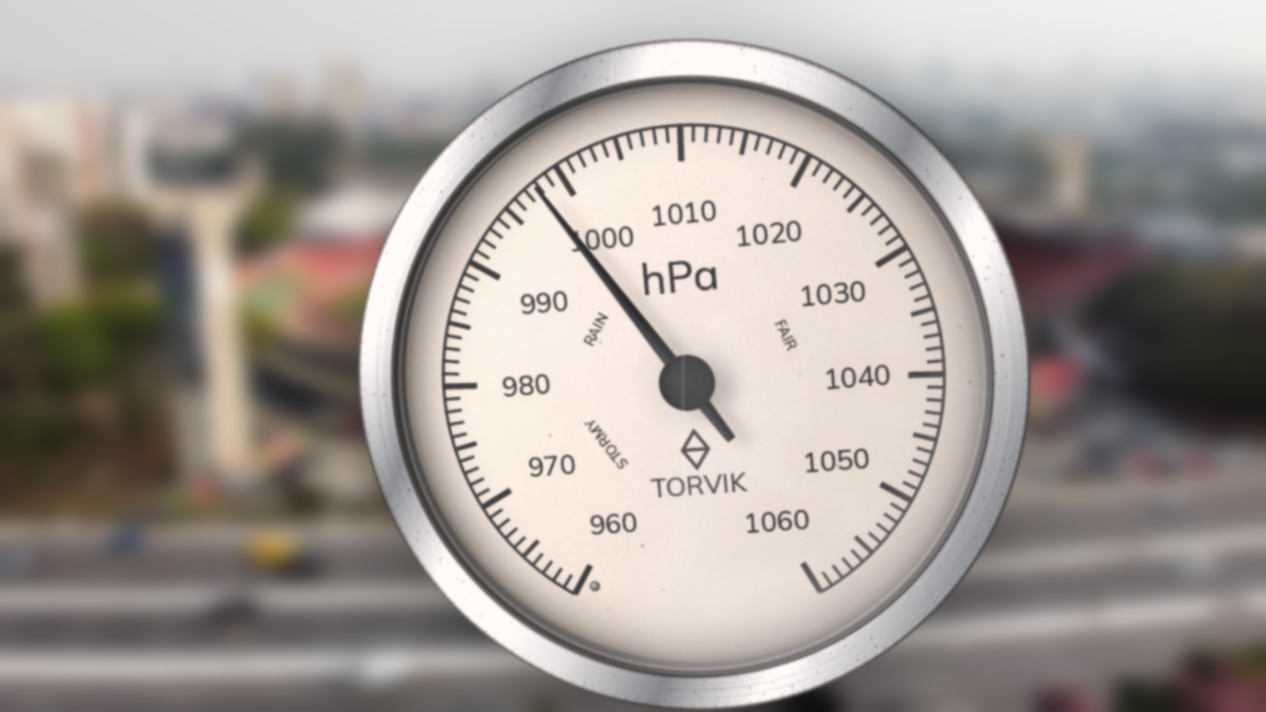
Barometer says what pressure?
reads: 998 hPa
